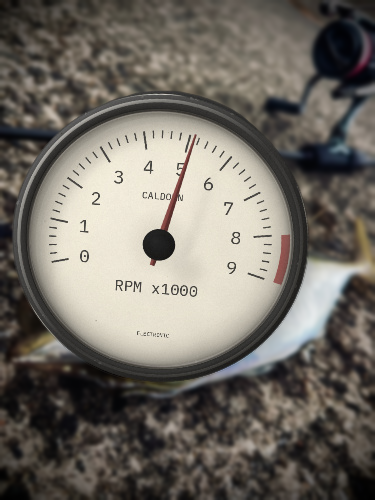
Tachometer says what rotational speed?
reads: 5100 rpm
